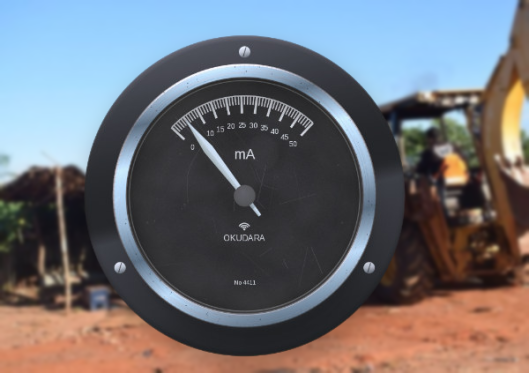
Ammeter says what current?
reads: 5 mA
